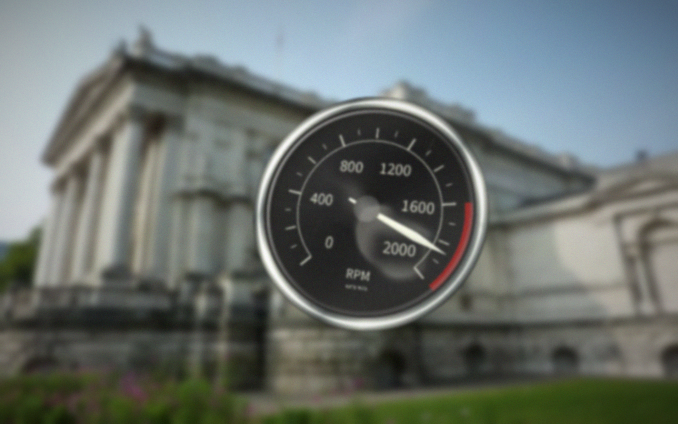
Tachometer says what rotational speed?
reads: 1850 rpm
